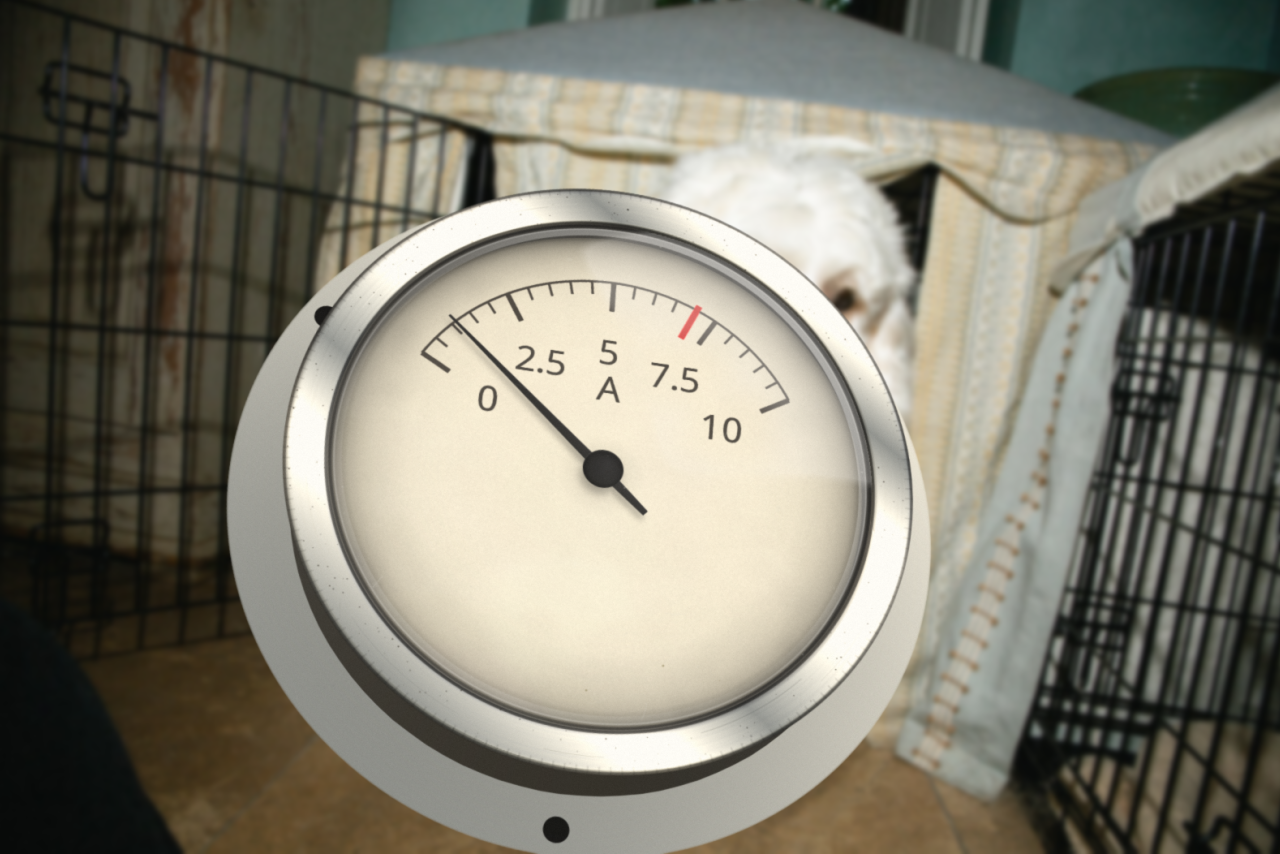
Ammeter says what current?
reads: 1 A
